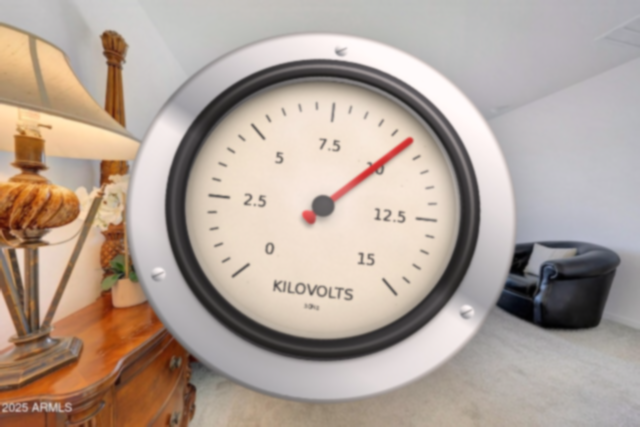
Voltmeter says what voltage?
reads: 10 kV
